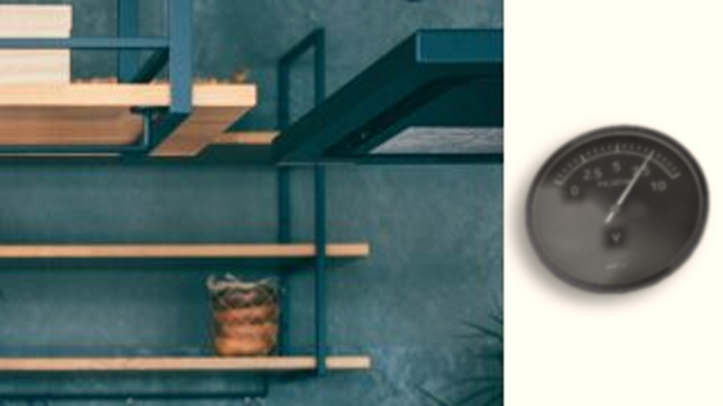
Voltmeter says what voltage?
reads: 7.5 V
